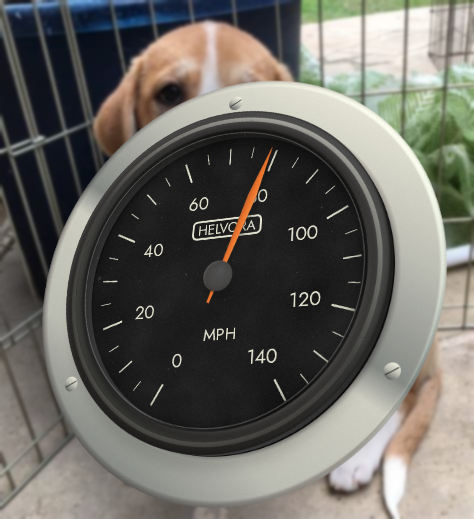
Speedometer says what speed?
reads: 80 mph
